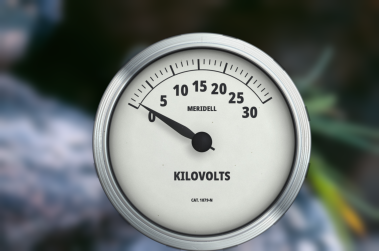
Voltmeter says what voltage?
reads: 1 kV
